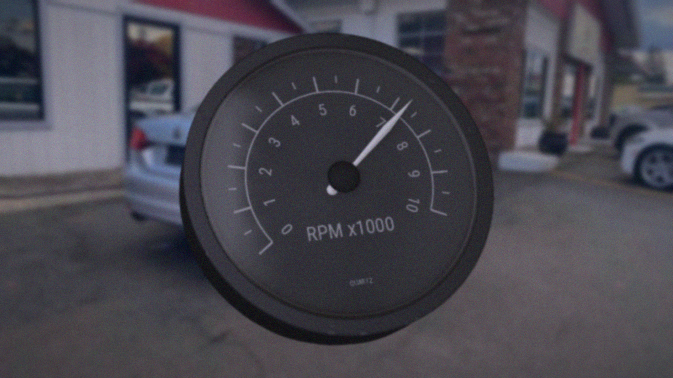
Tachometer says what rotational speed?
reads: 7250 rpm
